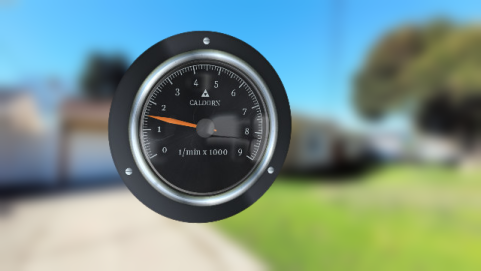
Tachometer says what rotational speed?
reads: 1500 rpm
